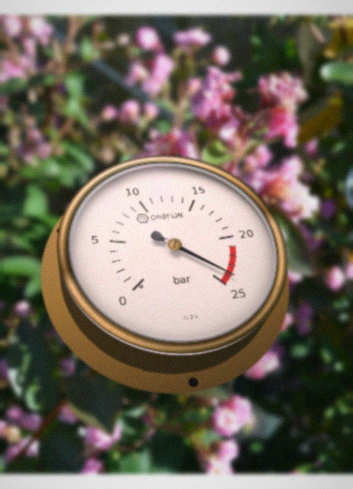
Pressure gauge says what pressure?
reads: 24 bar
